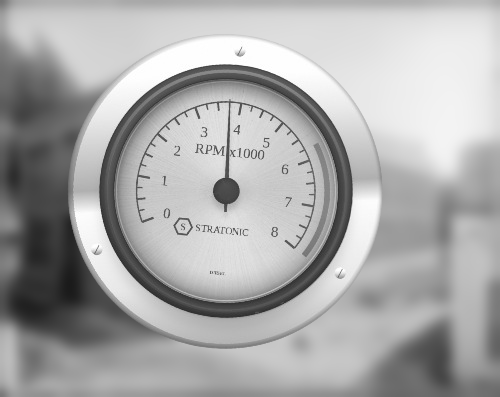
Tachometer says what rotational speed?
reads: 3750 rpm
